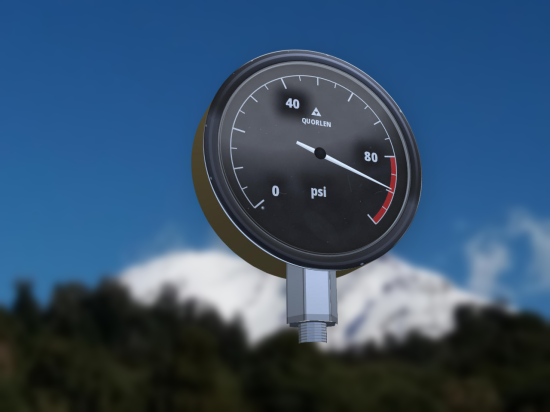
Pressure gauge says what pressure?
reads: 90 psi
